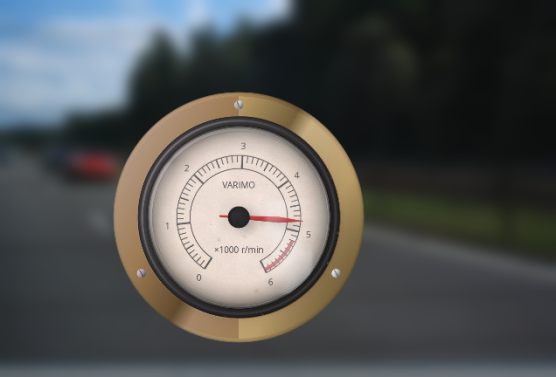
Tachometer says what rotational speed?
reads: 4800 rpm
